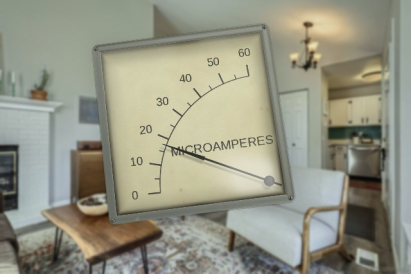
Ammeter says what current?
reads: 17.5 µA
